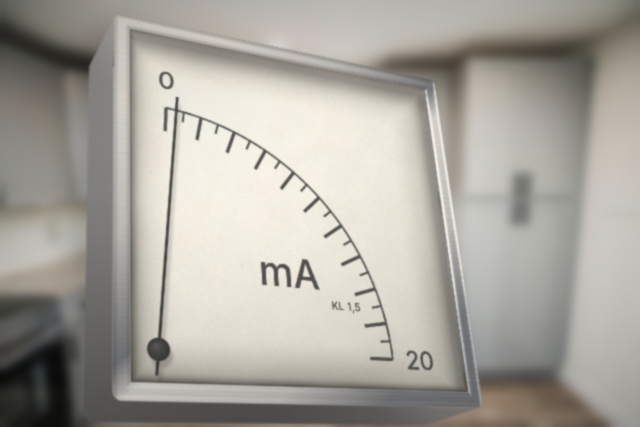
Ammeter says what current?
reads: 0.5 mA
